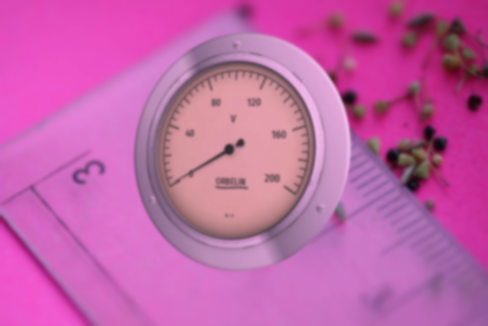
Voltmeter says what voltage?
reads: 0 V
